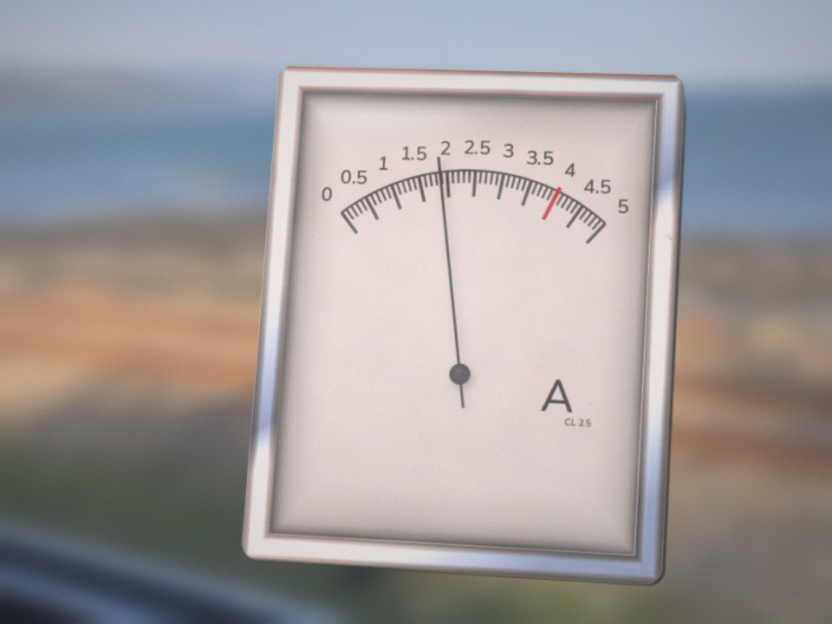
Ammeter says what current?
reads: 1.9 A
